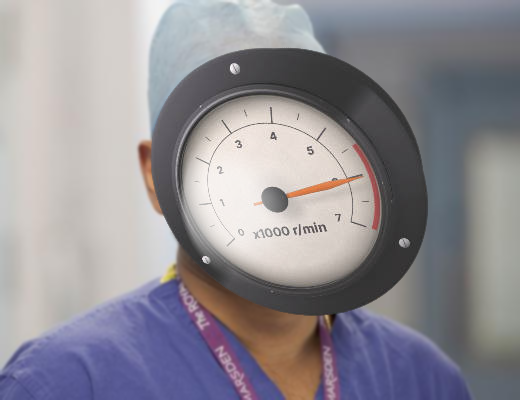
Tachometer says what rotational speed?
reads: 6000 rpm
